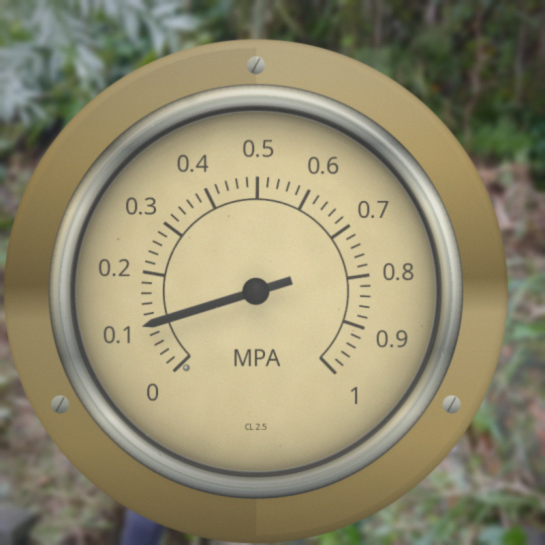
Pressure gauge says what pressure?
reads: 0.1 MPa
